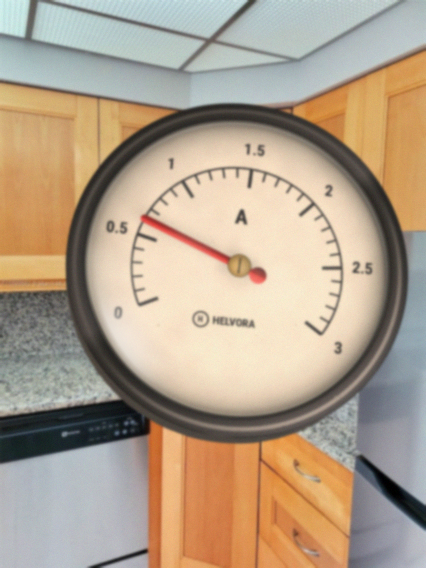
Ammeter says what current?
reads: 0.6 A
